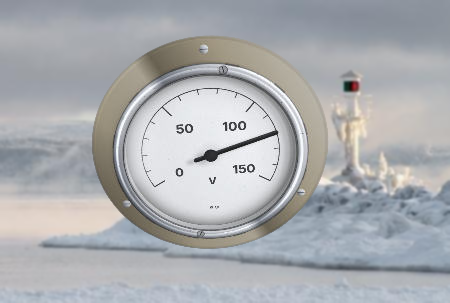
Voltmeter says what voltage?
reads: 120 V
